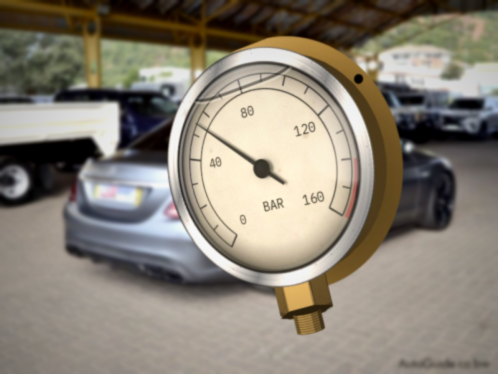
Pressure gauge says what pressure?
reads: 55 bar
